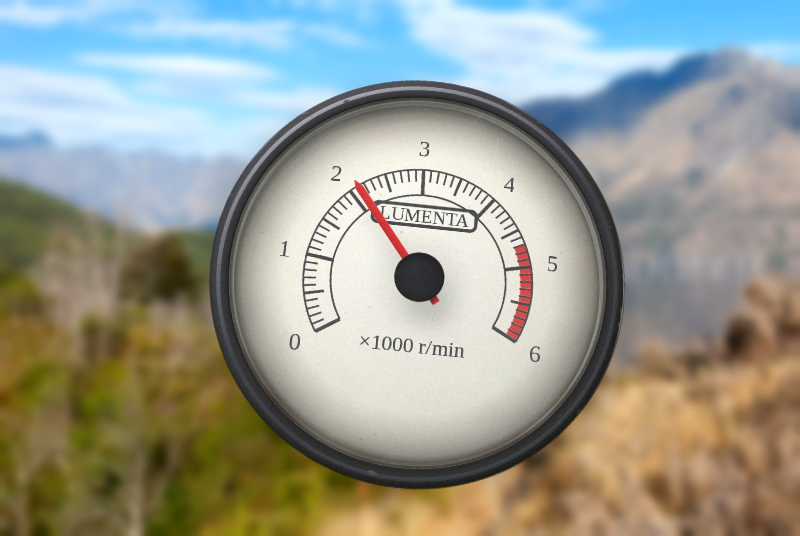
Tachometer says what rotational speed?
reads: 2100 rpm
